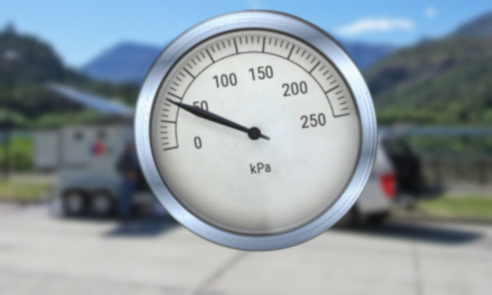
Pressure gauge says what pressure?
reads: 45 kPa
